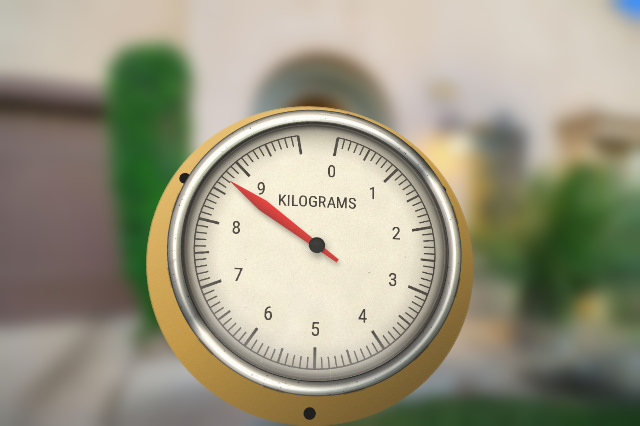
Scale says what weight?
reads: 8.7 kg
